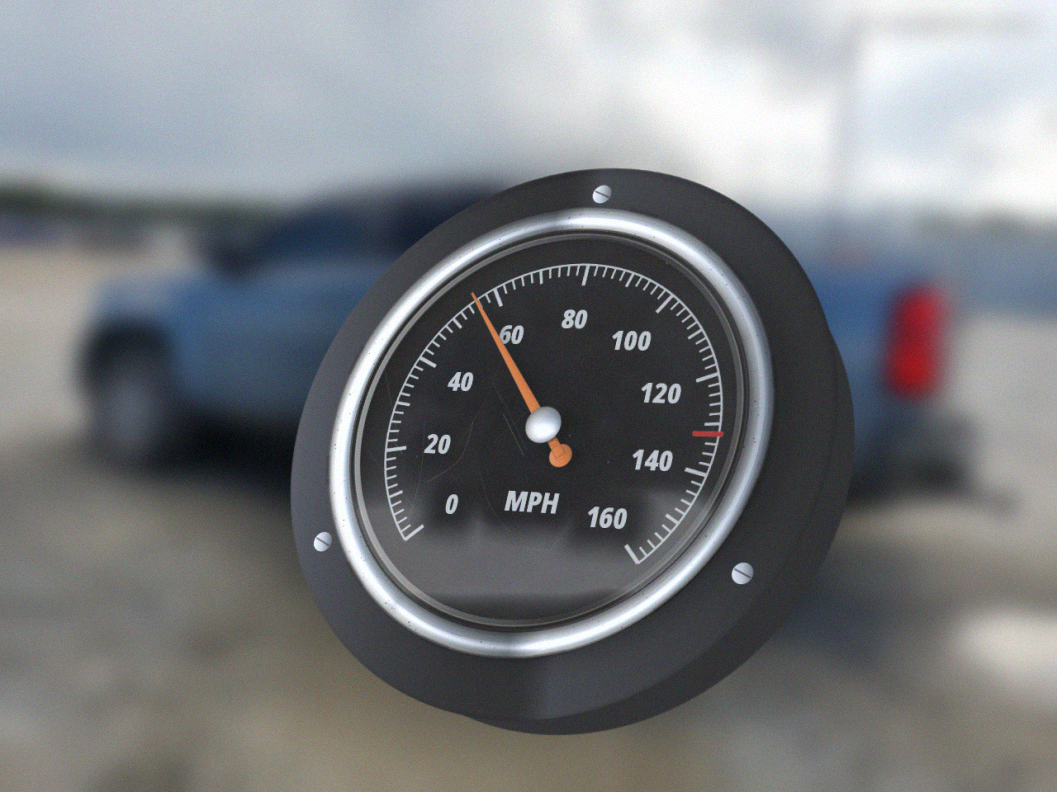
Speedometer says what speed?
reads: 56 mph
